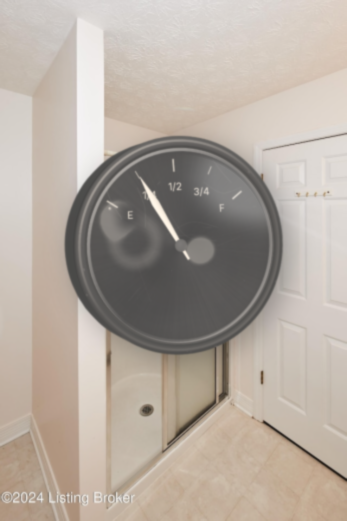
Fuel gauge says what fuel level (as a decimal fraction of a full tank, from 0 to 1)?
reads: 0.25
